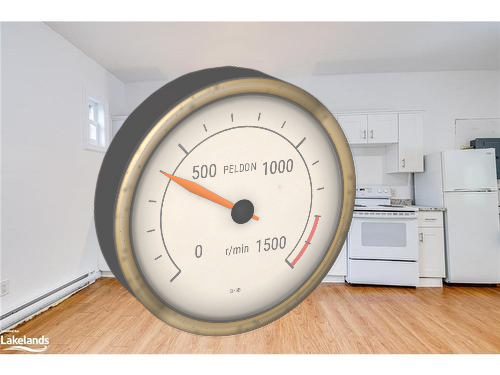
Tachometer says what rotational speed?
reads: 400 rpm
